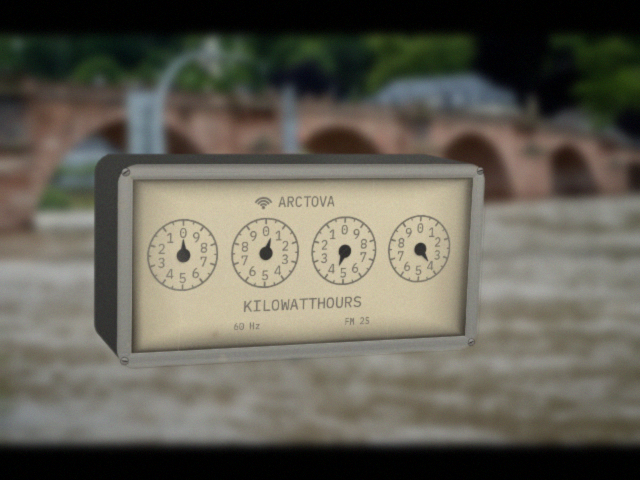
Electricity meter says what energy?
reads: 44 kWh
